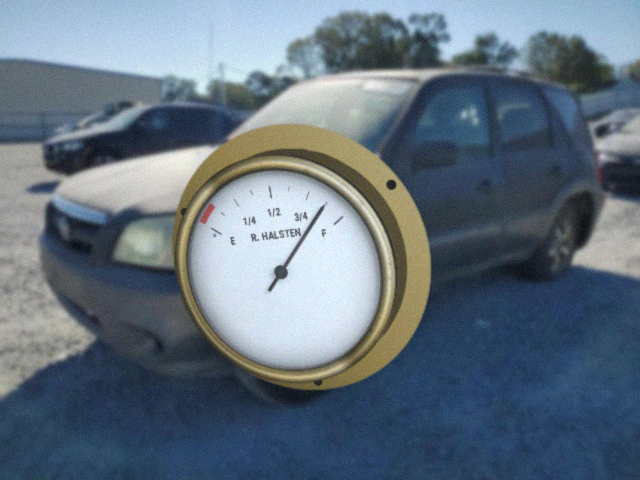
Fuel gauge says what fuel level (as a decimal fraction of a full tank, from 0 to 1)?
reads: 0.875
